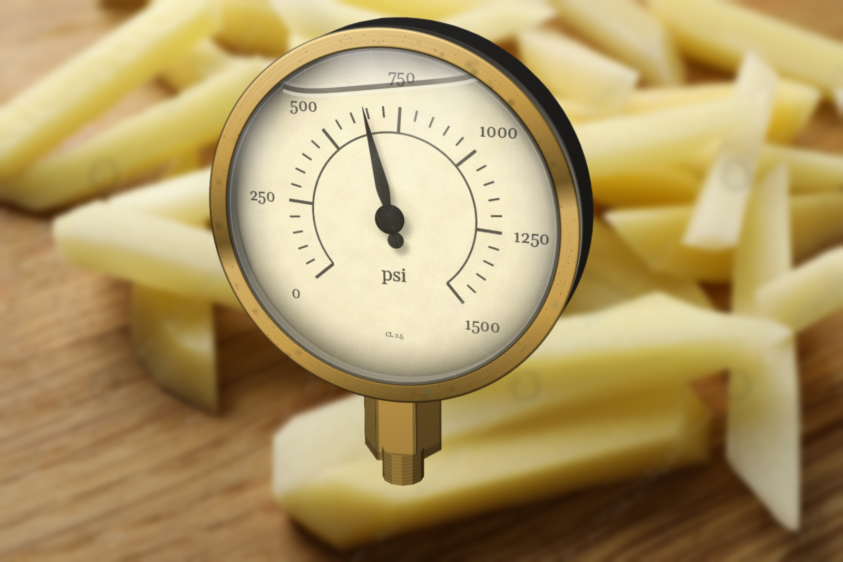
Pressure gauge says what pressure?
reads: 650 psi
